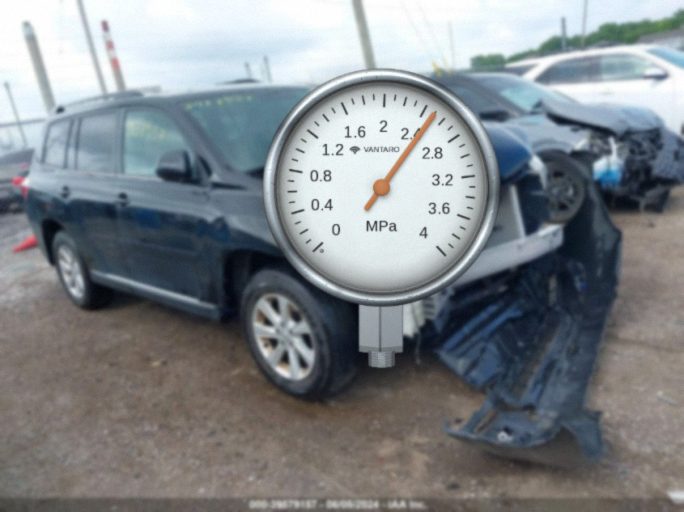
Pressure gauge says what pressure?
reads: 2.5 MPa
